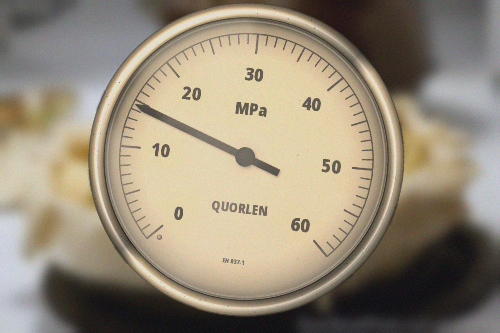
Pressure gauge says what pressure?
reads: 14.5 MPa
